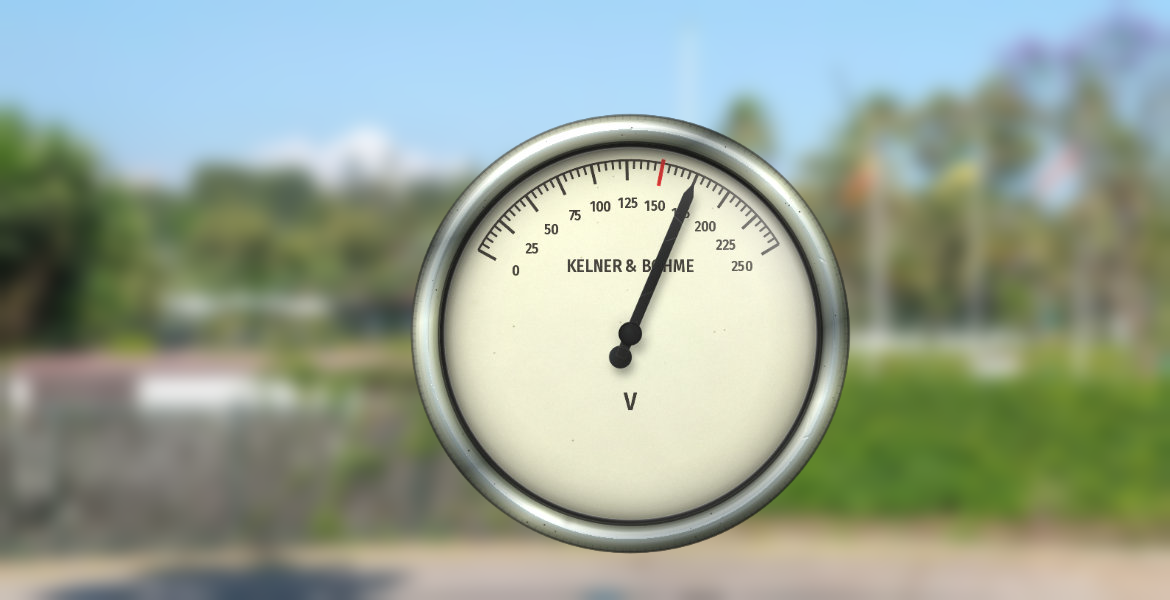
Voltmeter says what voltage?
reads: 175 V
